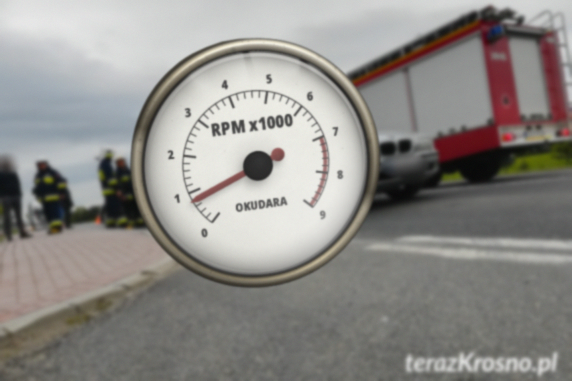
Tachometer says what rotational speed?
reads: 800 rpm
